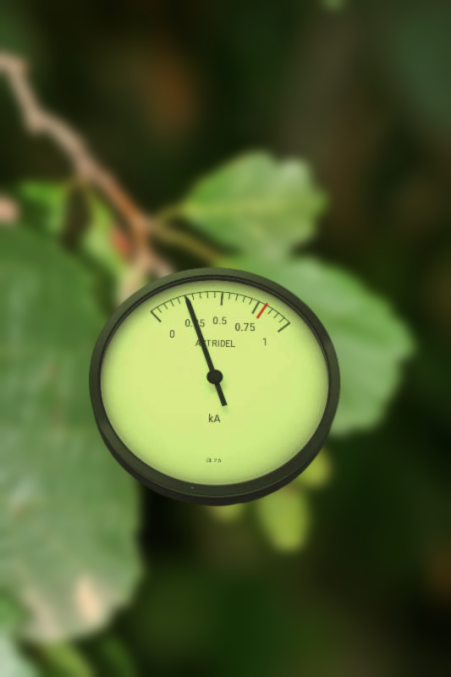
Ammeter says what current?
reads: 0.25 kA
